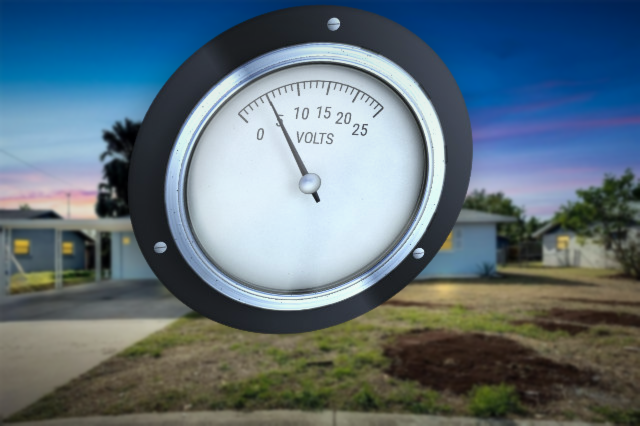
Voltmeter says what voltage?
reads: 5 V
